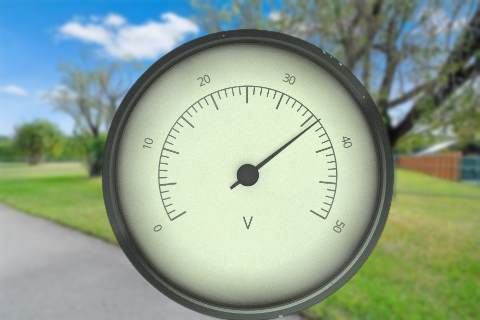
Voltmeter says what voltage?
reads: 36 V
